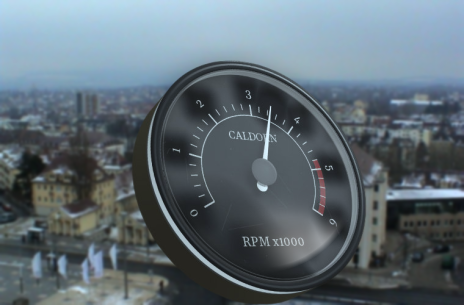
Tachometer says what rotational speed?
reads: 3400 rpm
